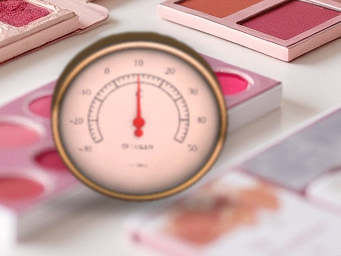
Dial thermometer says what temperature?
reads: 10 °C
